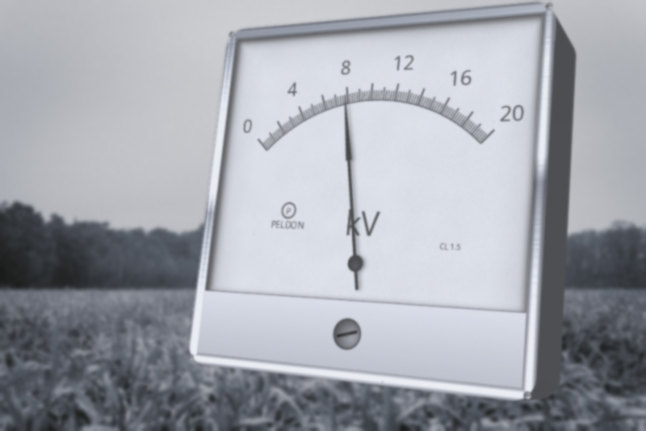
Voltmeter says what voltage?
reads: 8 kV
